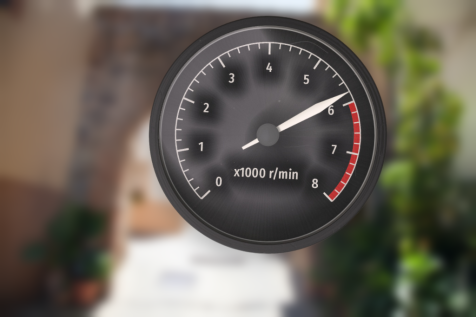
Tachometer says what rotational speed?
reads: 5800 rpm
